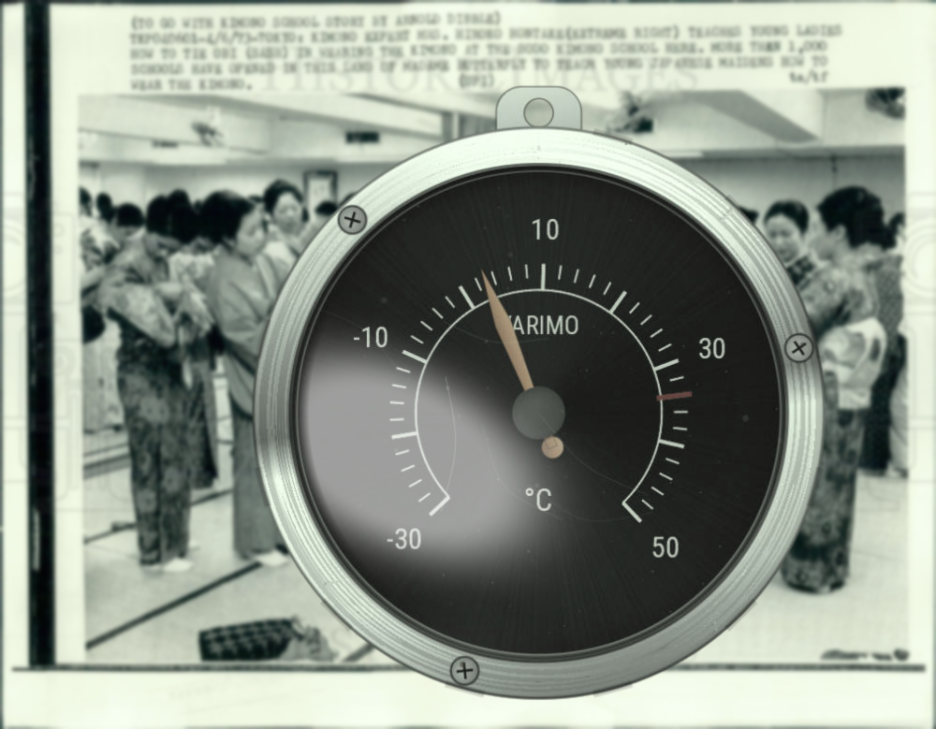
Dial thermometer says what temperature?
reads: 3 °C
